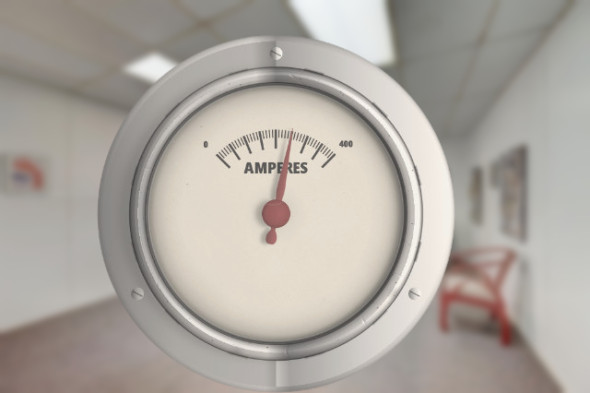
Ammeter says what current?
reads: 250 A
